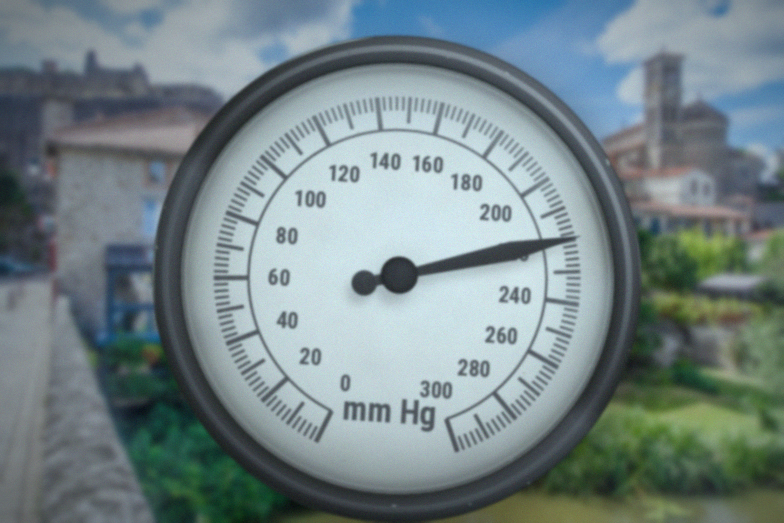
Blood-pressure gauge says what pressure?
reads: 220 mmHg
